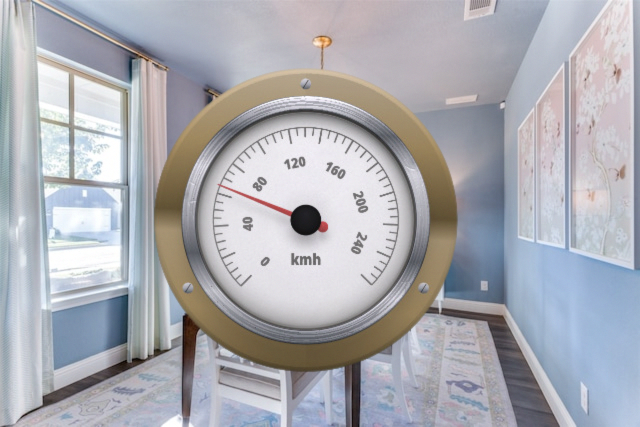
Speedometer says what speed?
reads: 65 km/h
